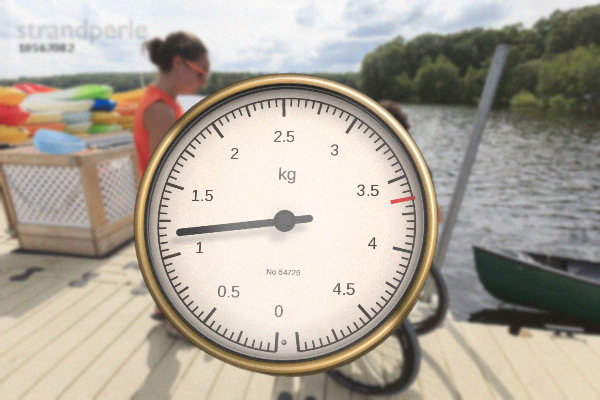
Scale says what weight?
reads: 1.15 kg
